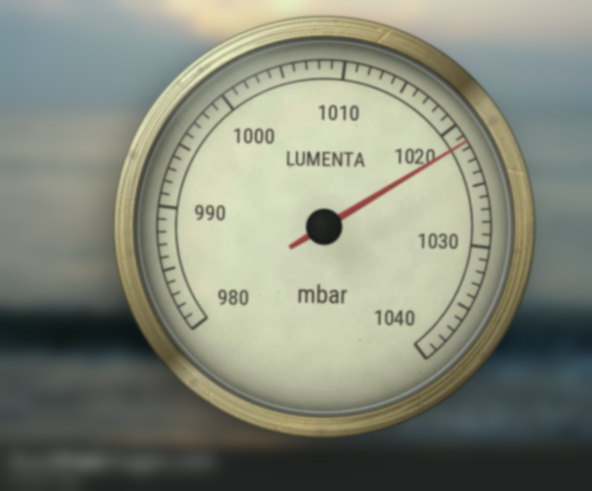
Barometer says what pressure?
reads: 1021.5 mbar
